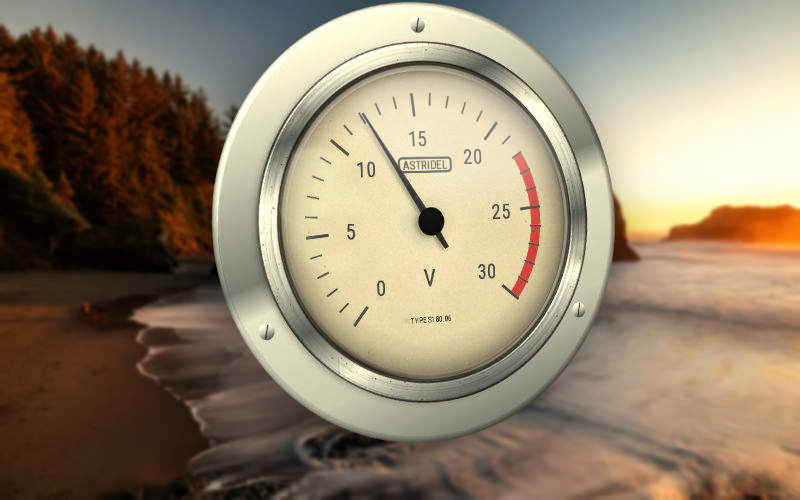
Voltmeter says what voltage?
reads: 12 V
